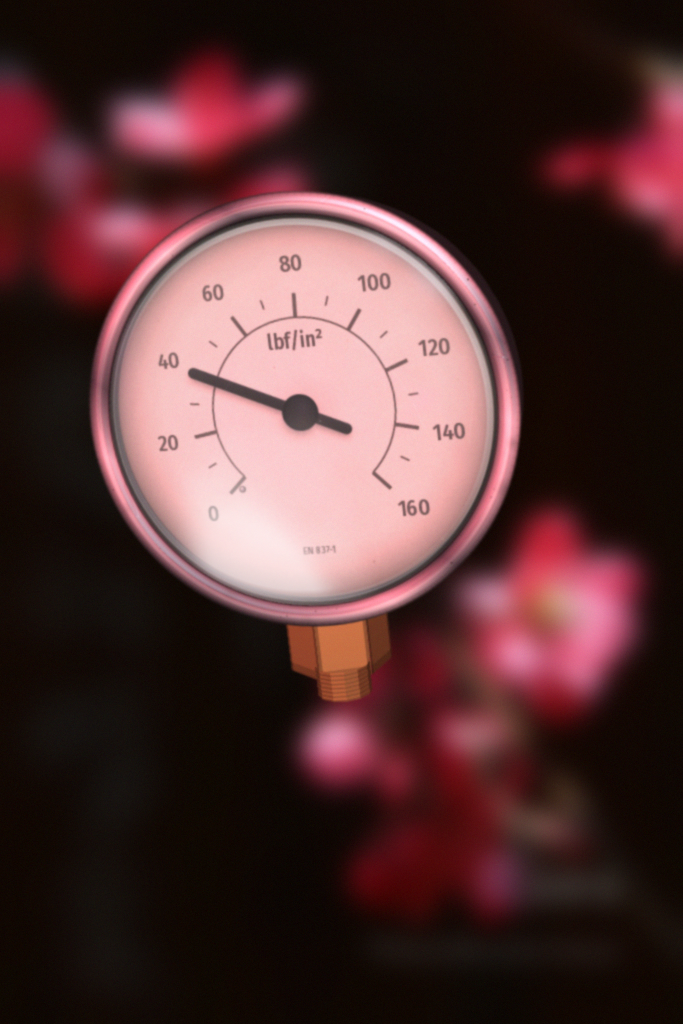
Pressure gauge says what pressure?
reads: 40 psi
